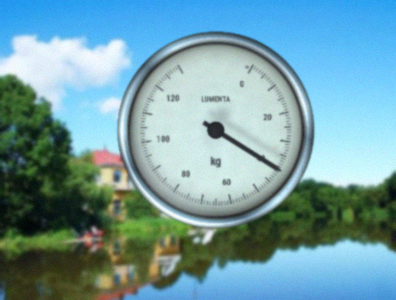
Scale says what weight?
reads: 40 kg
